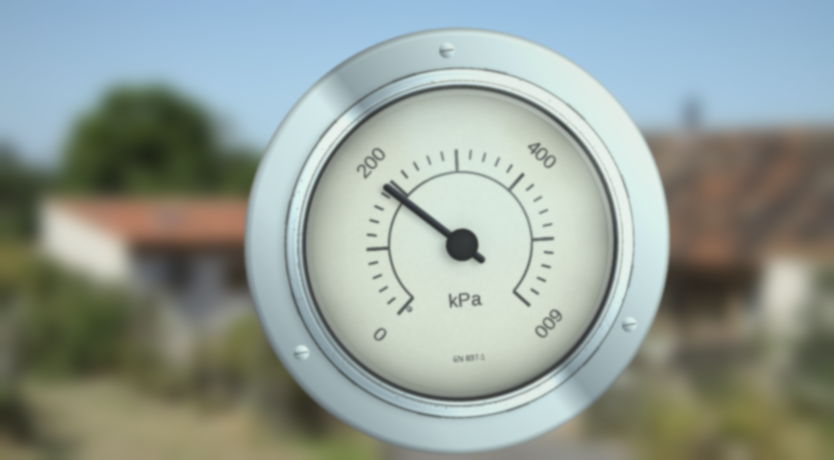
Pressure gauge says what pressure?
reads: 190 kPa
